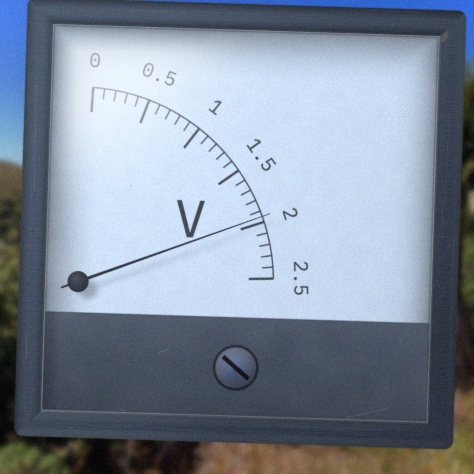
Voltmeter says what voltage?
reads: 1.95 V
